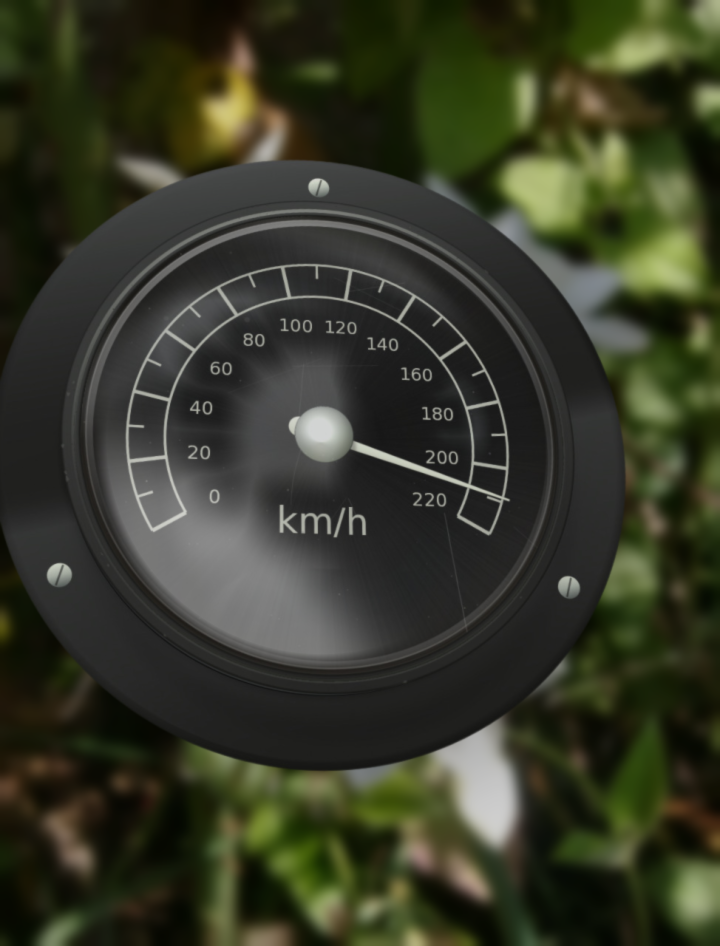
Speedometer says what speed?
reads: 210 km/h
